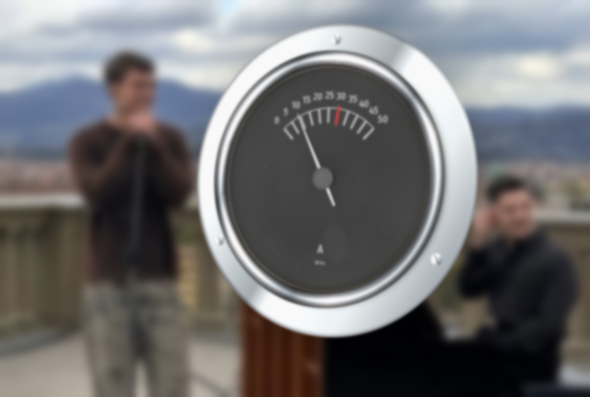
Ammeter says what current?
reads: 10 A
